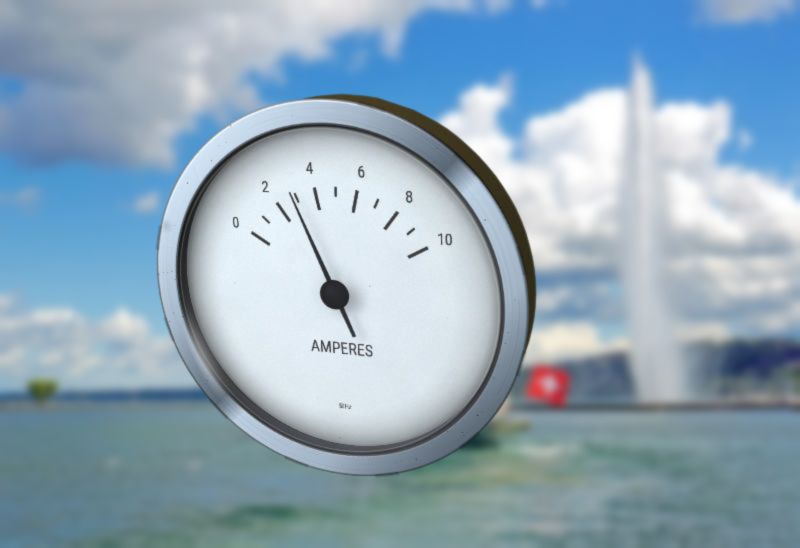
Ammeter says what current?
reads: 3 A
